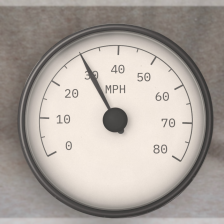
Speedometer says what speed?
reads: 30 mph
